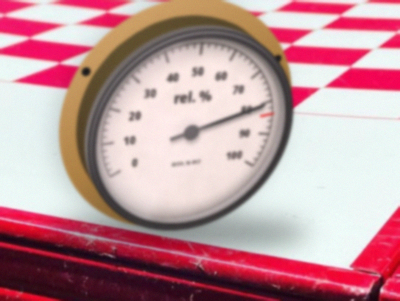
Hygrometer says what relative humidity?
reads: 80 %
